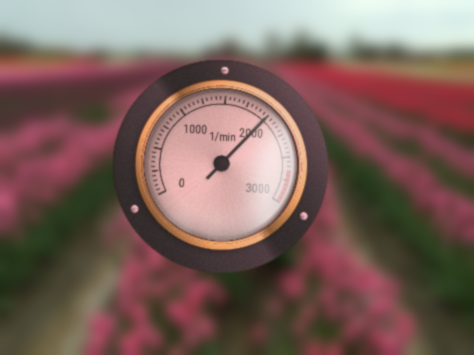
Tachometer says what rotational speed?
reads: 2000 rpm
